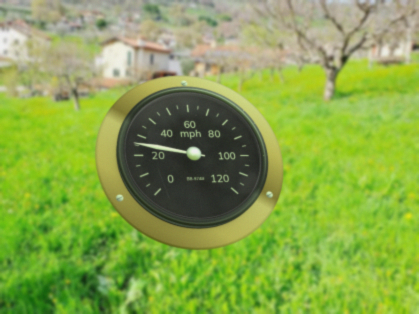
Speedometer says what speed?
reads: 25 mph
